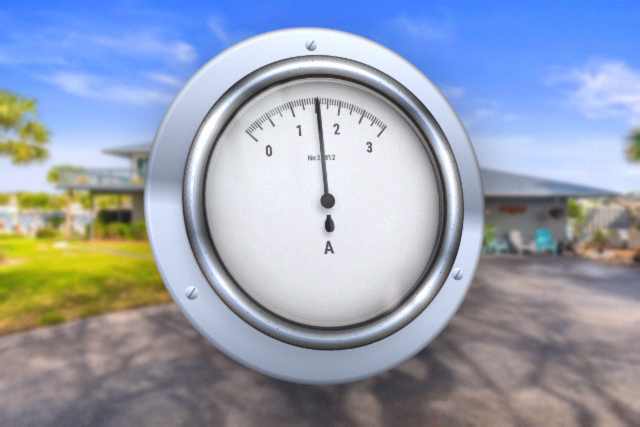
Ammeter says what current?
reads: 1.5 A
